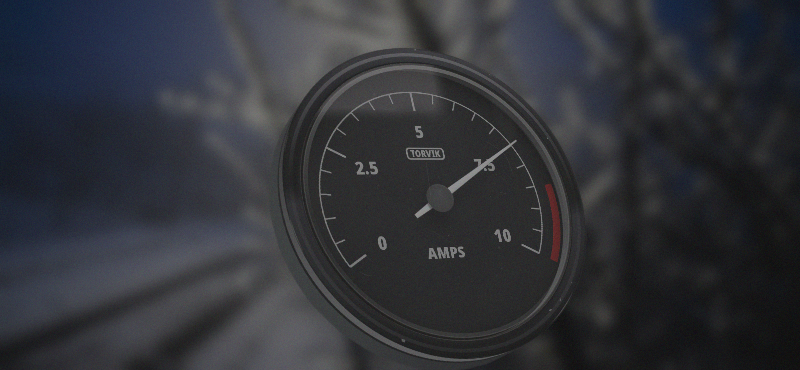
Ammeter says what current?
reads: 7.5 A
